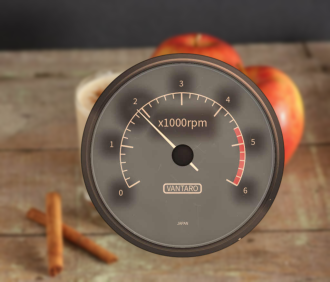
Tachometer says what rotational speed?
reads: 1900 rpm
